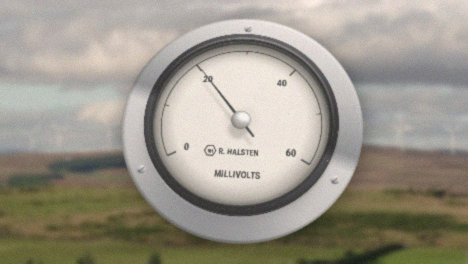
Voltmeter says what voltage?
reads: 20 mV
